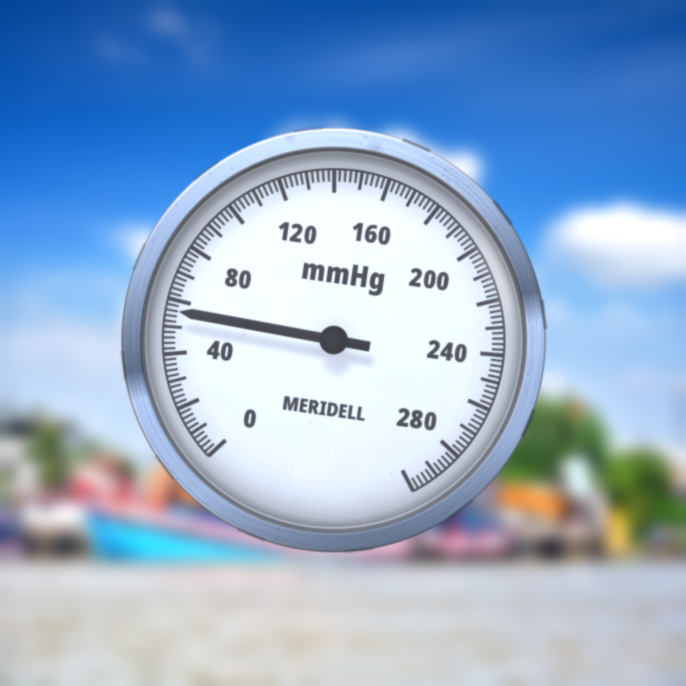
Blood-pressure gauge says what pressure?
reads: 56 mmHg
